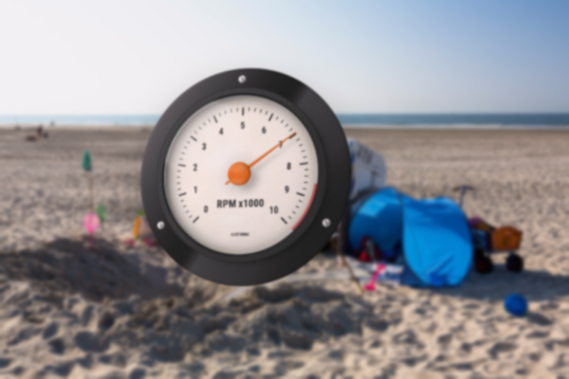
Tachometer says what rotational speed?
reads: 7000 rpm
